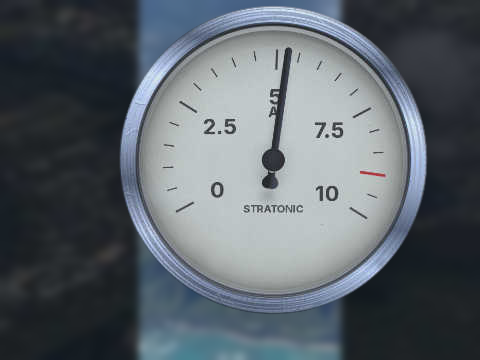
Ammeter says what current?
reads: 5.25 A
